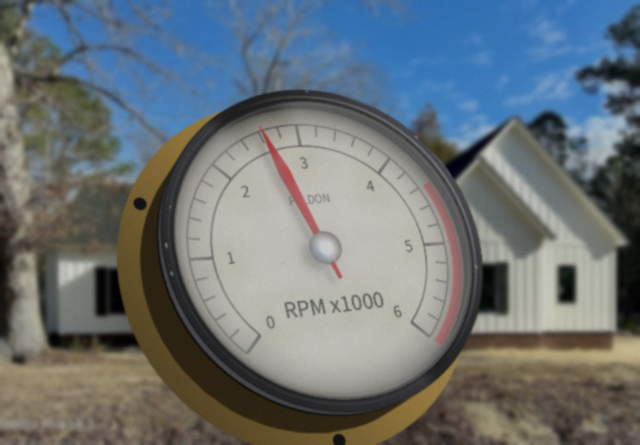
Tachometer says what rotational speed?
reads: 2600 rpm
